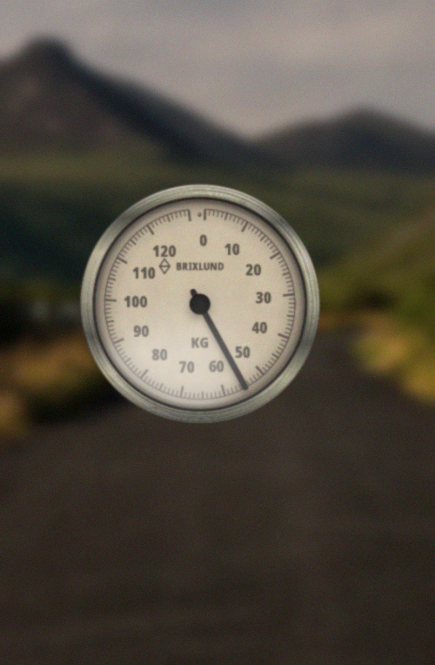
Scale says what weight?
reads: 55 kg
